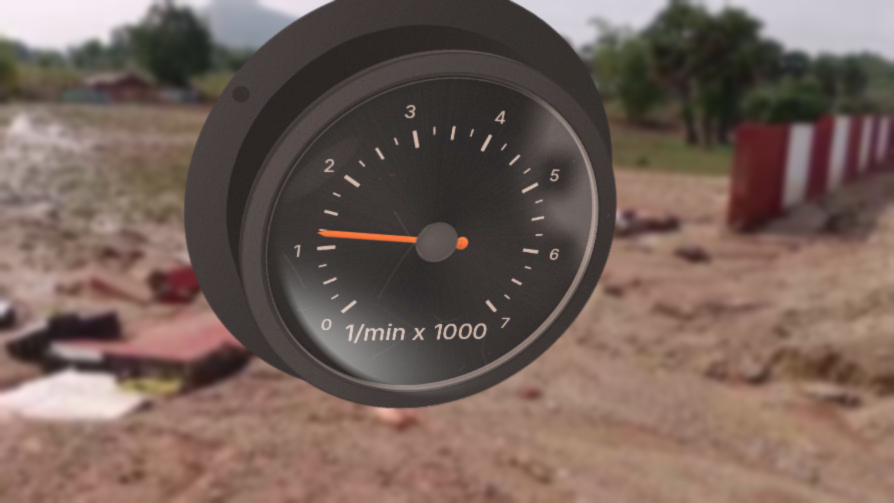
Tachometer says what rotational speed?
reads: 1250 rpm
